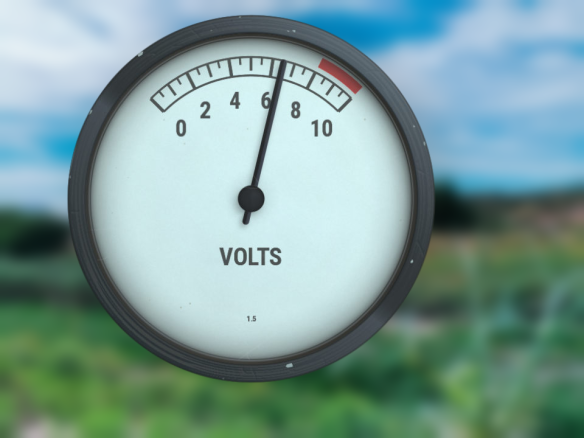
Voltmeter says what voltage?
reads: 6.5 V
